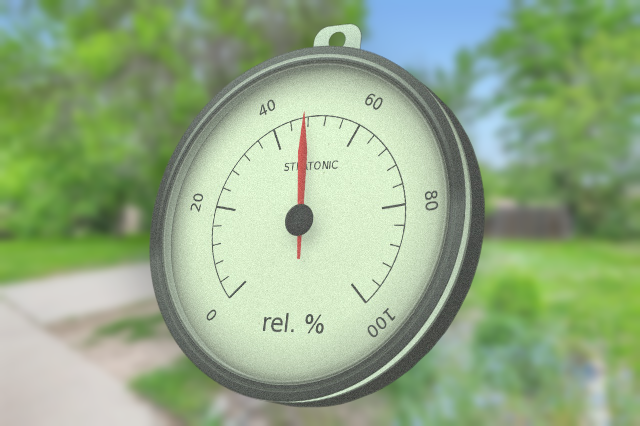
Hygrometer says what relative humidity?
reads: 48 %
